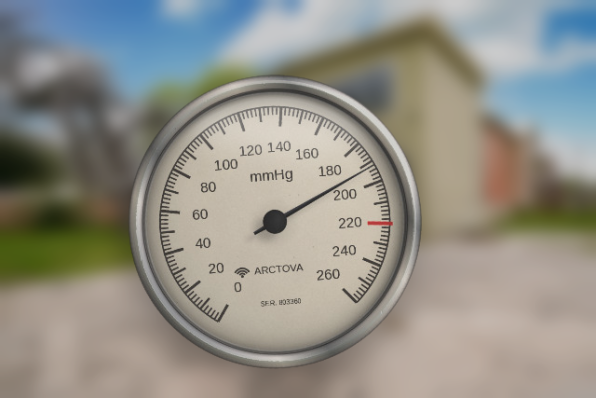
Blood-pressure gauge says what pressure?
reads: 192 mmHg
